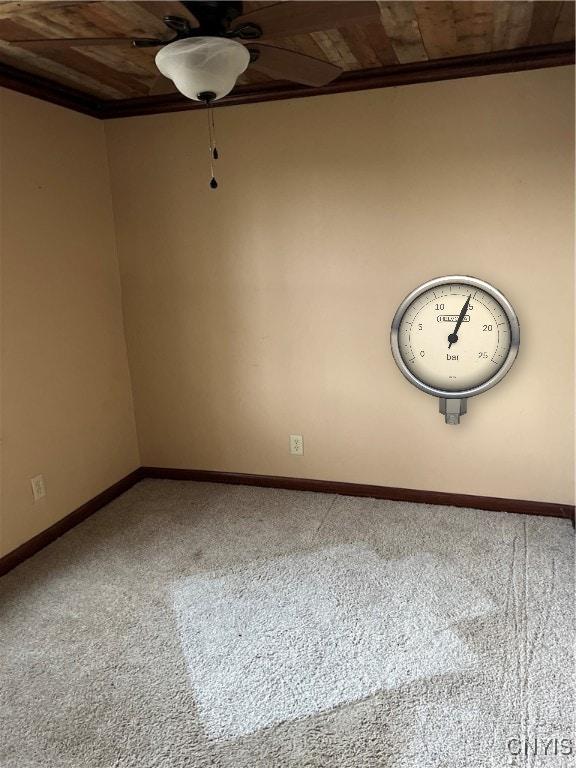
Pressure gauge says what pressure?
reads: 14.5 bar
